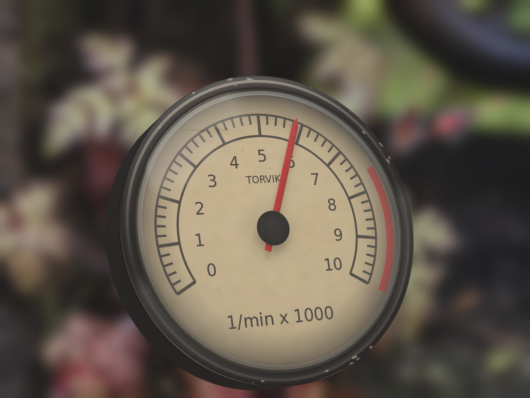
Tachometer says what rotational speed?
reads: 5800 rpm
